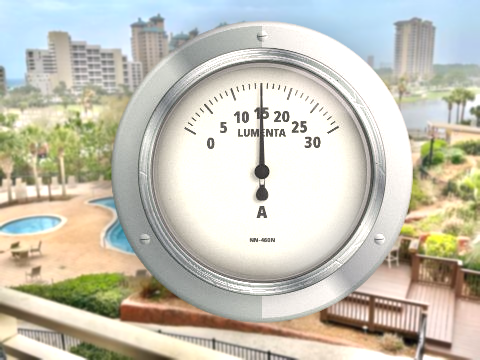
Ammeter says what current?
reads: 15 A
